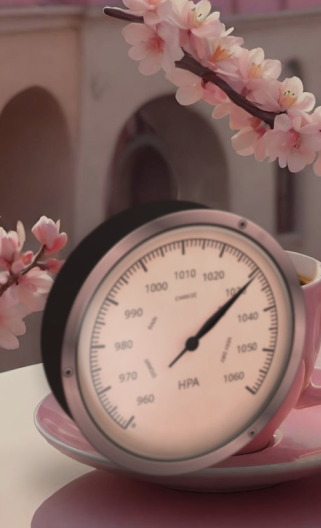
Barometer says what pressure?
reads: 1030 hPa
